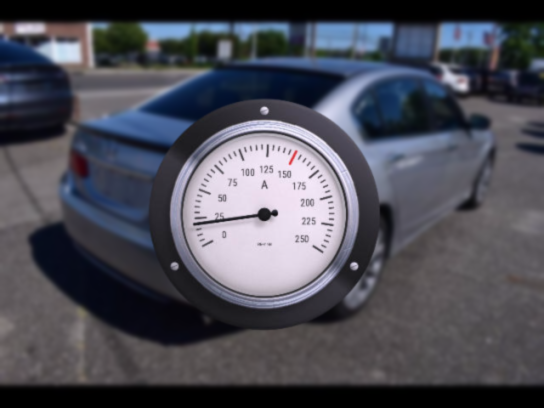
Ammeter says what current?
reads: 20 A
